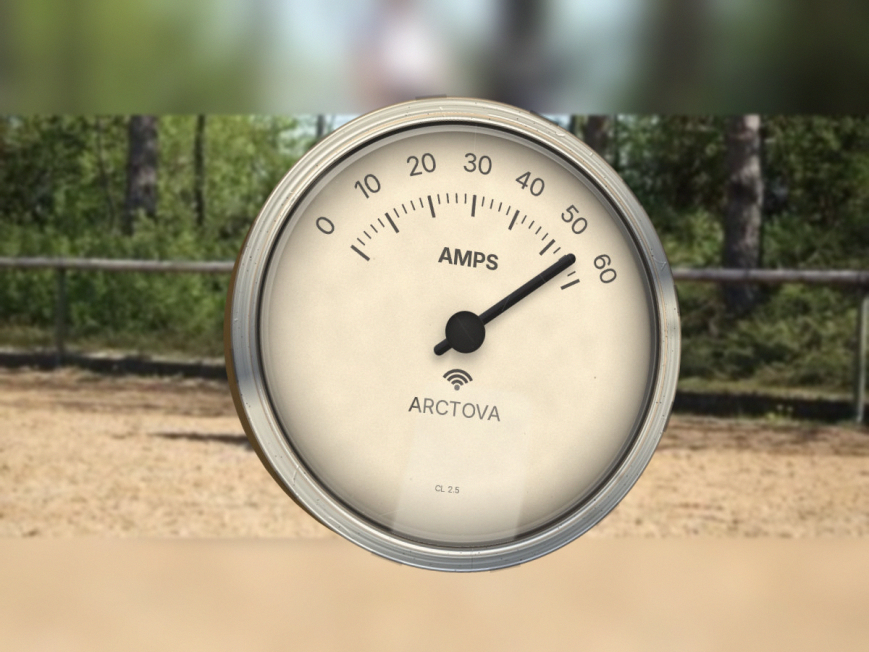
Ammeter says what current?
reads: 55 A
